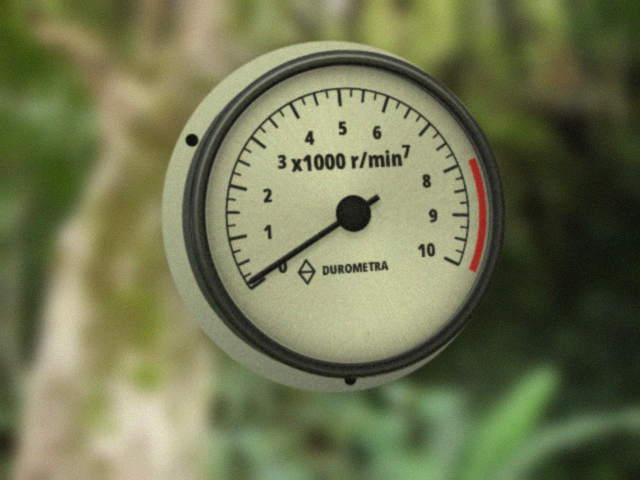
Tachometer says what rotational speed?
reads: 125 rpm
